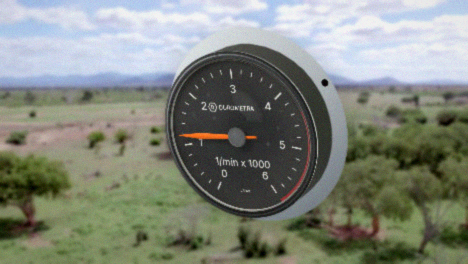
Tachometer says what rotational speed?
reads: 1200 rpm
